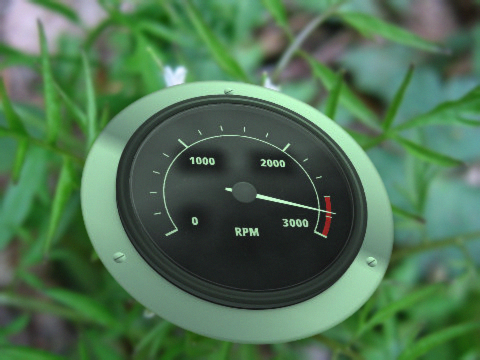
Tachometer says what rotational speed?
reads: 2800 rpm
